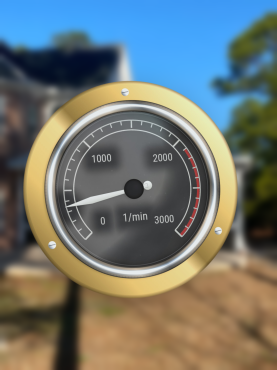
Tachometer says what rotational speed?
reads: 350 rpm
